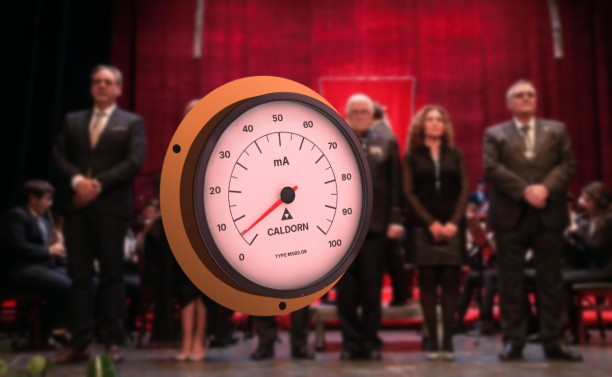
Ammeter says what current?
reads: 5 mA
